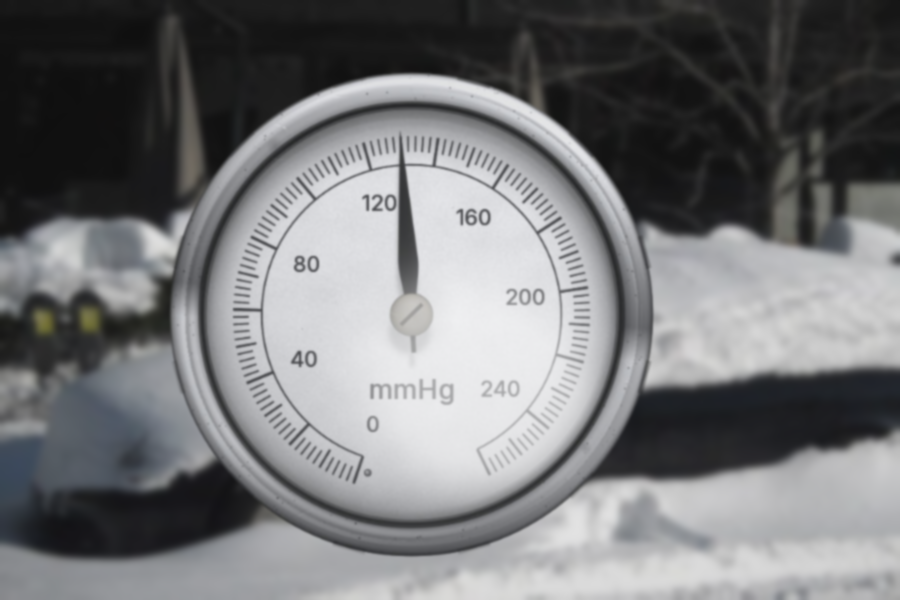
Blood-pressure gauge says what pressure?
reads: 130 mmHg
